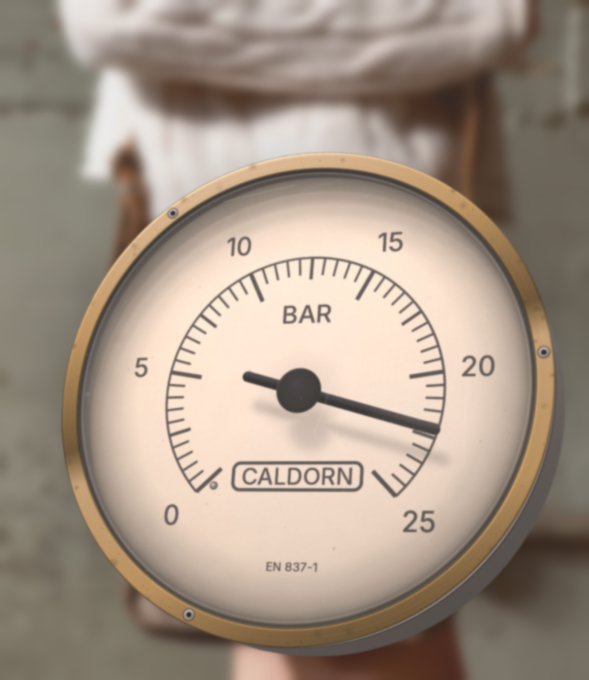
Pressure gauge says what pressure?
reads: 22.25 bar
